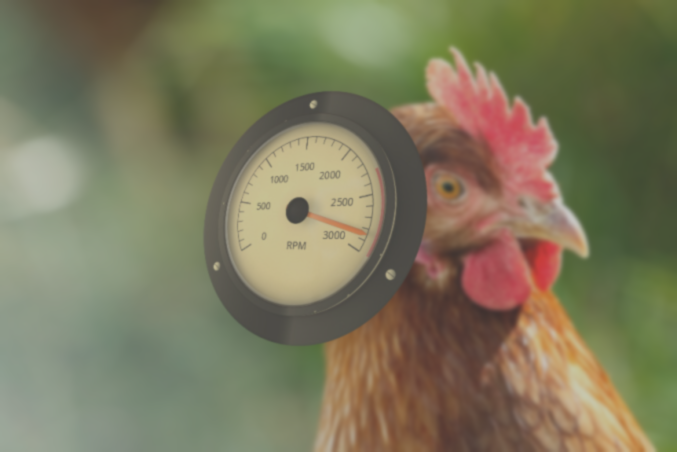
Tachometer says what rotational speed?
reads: 2850 rpm
